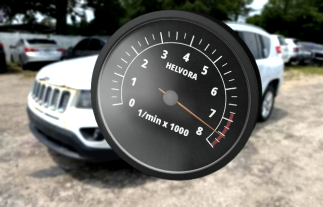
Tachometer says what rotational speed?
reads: 7500 rpm
